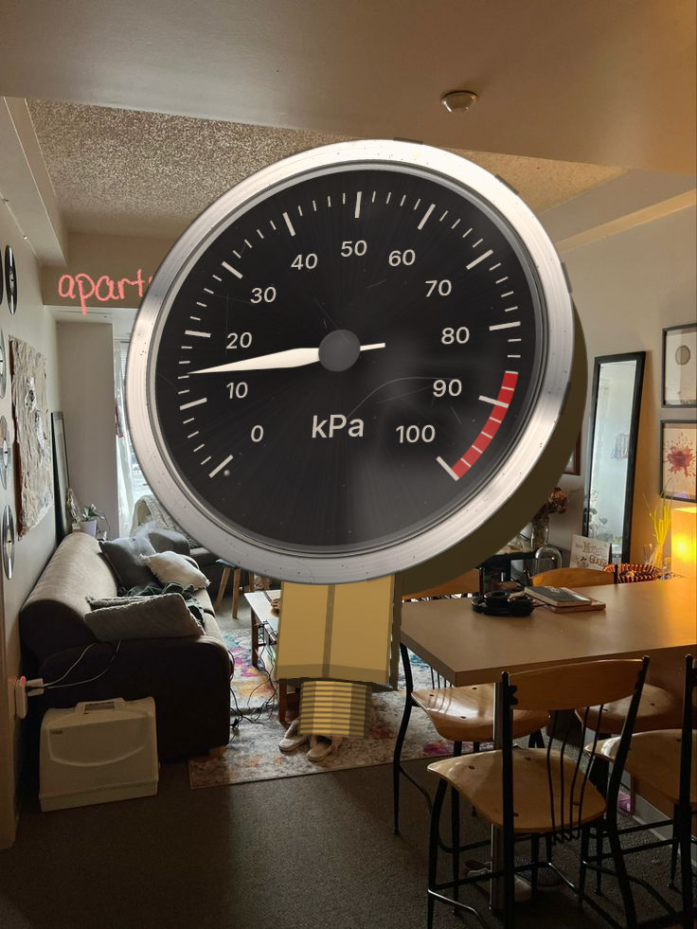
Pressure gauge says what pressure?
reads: 14 kPa
